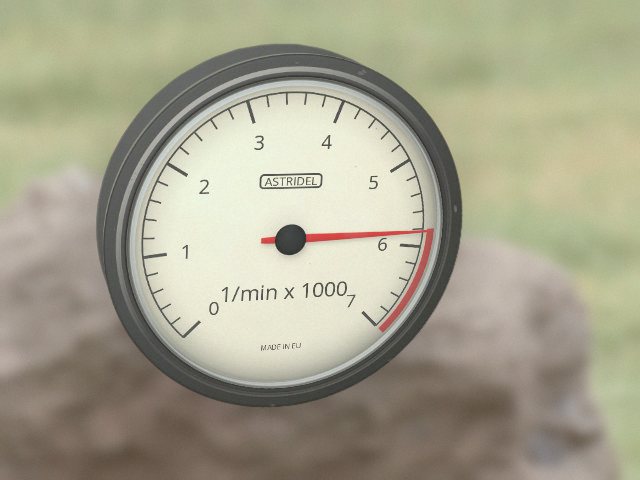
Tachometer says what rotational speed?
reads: 5800 rpm
